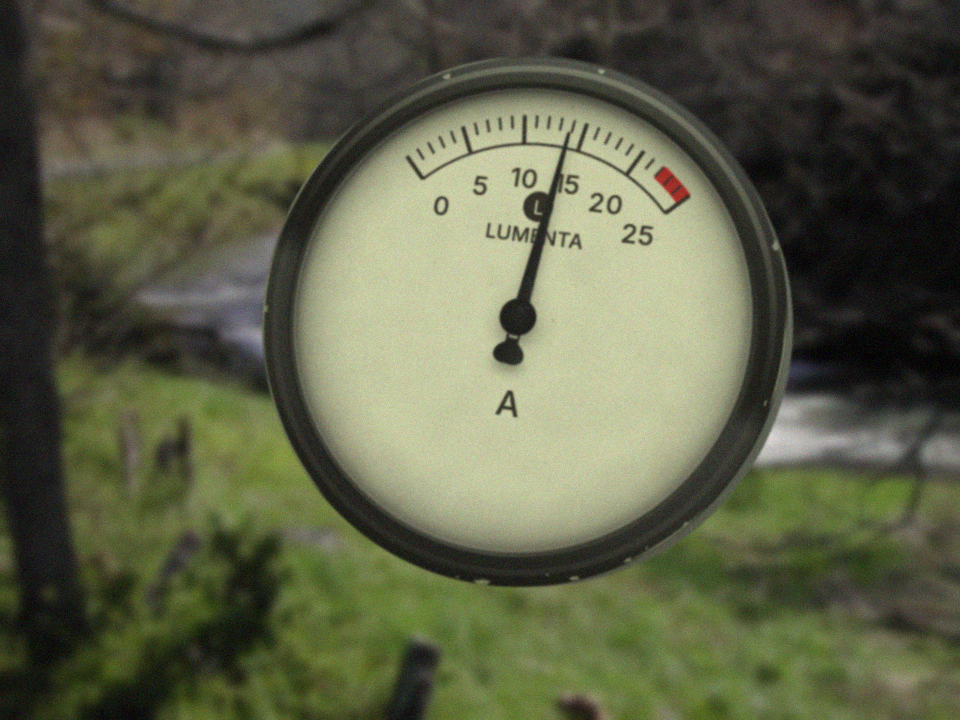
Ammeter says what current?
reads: 14 A
